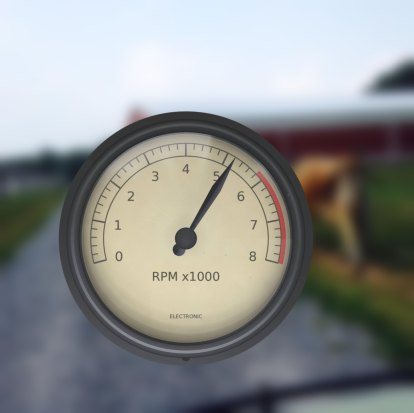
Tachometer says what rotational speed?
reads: 5200 rpm
